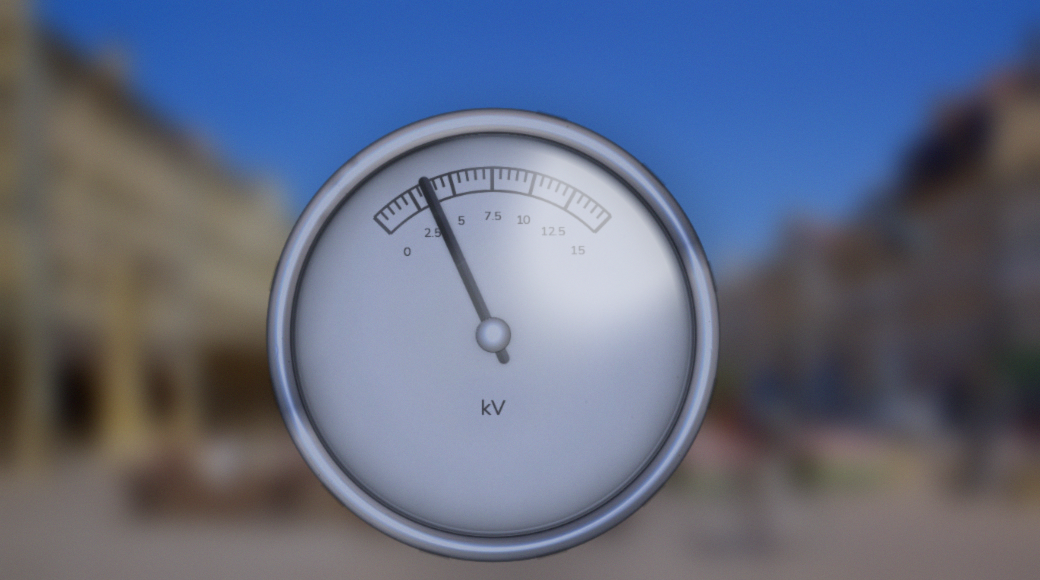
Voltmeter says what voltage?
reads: 3.5 kV
